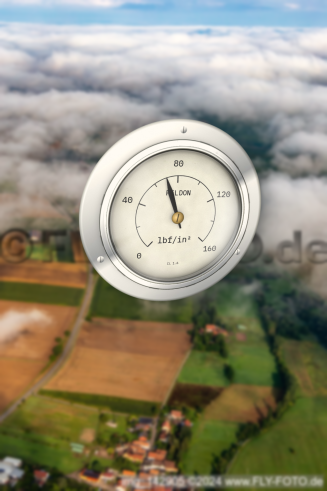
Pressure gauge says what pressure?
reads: 70 psi
